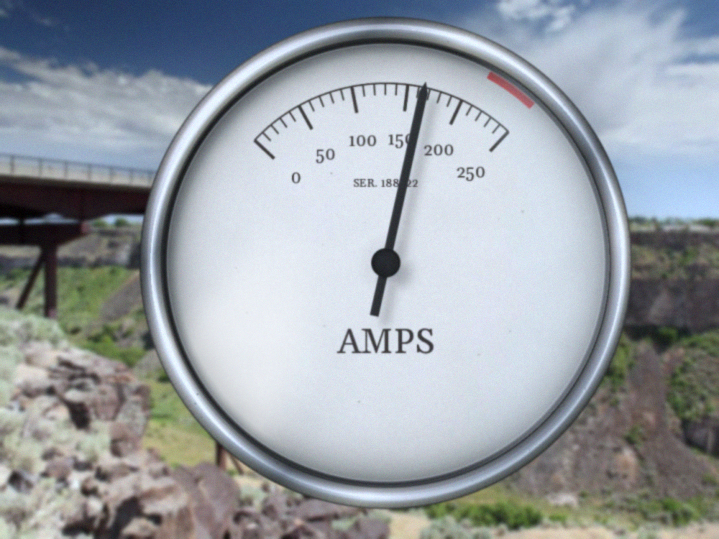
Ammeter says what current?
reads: 165 A
